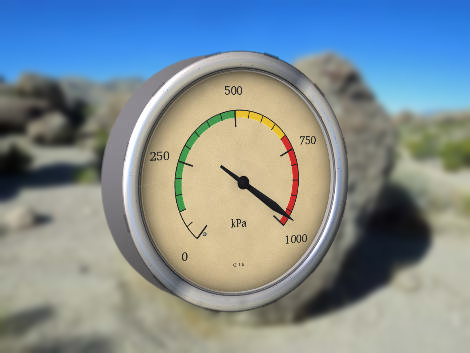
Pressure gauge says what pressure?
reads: 975 kPa
